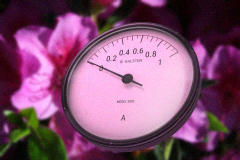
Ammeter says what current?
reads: 0 A
